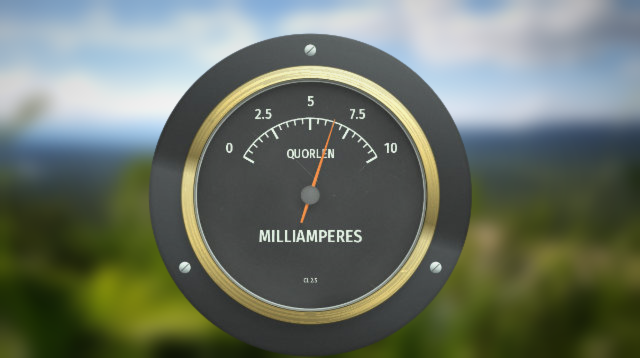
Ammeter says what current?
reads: 6.5 mA
